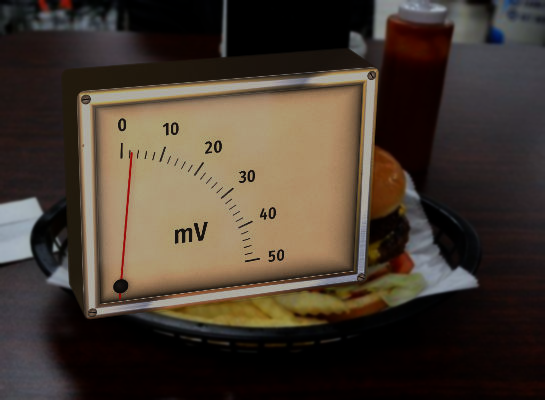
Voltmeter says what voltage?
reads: 2 mV
